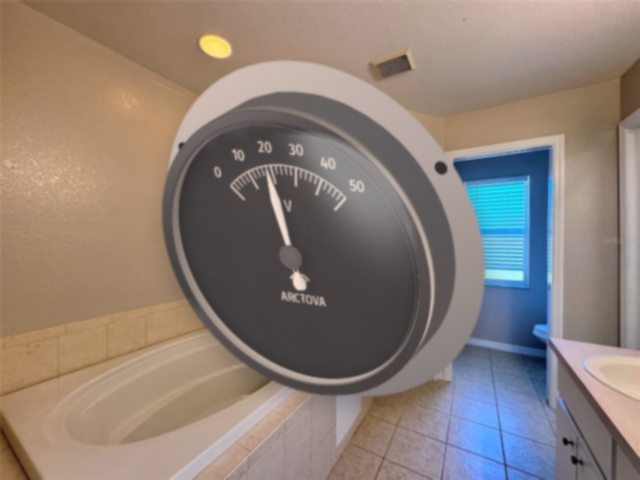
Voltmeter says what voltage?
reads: 20 V
